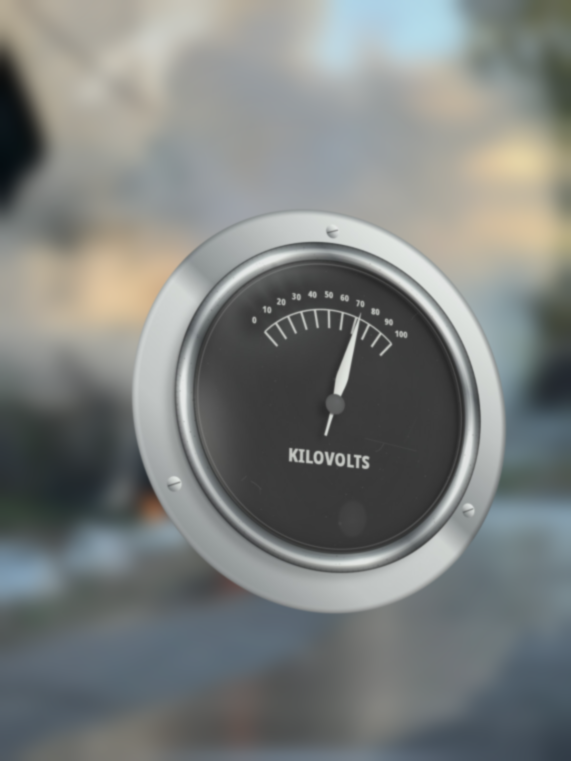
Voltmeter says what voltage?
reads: 70 kV
